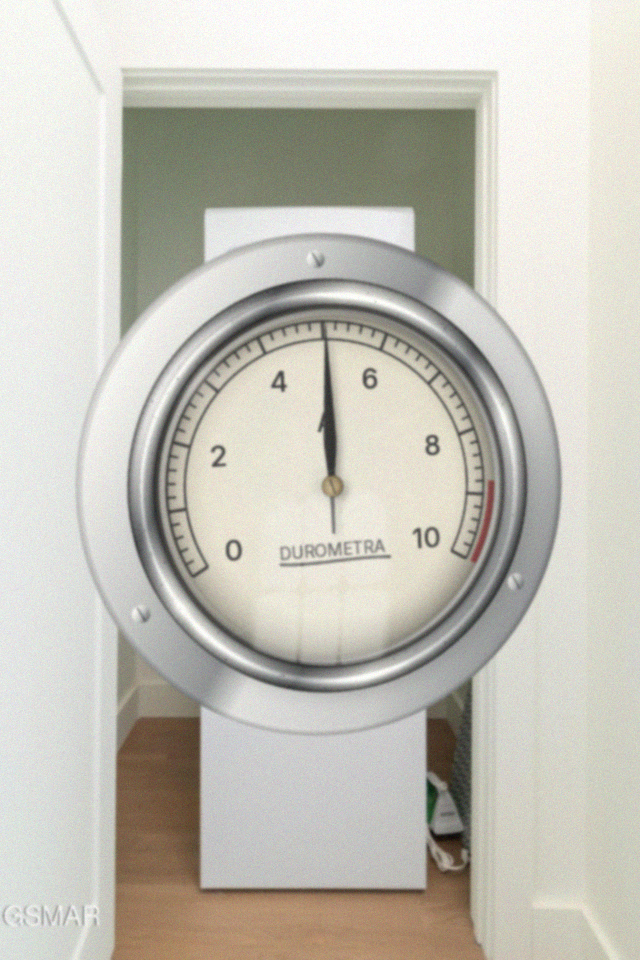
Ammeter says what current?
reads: 5 A
